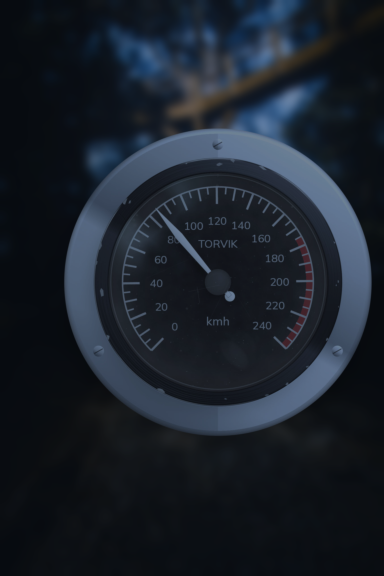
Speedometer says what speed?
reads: 85 km/h
